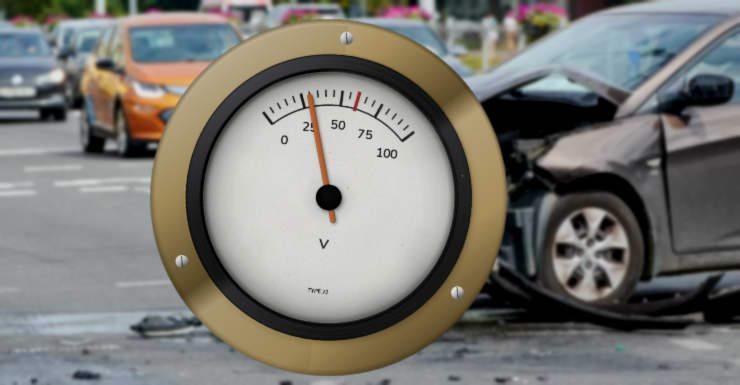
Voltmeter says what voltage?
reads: 30 V
